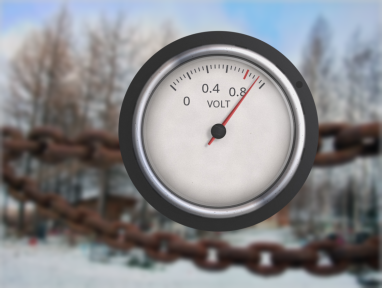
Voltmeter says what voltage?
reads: 0.92 V
